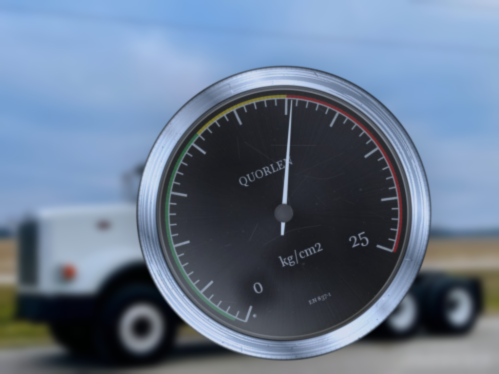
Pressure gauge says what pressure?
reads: 15.25 kg/cm²
